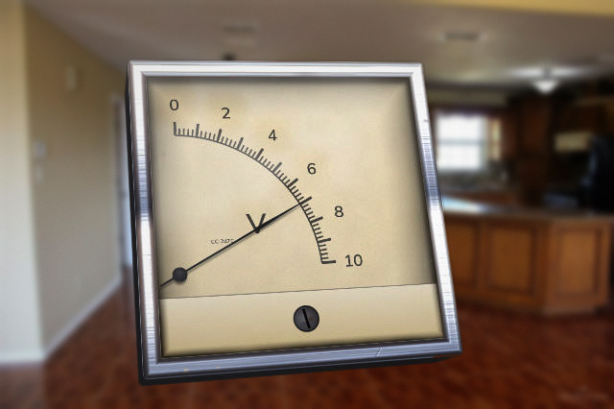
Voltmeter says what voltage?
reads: 7 V
